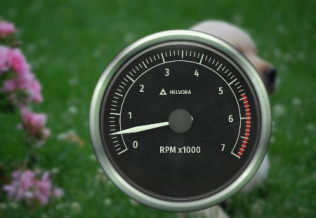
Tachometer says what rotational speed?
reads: 500 rpm
